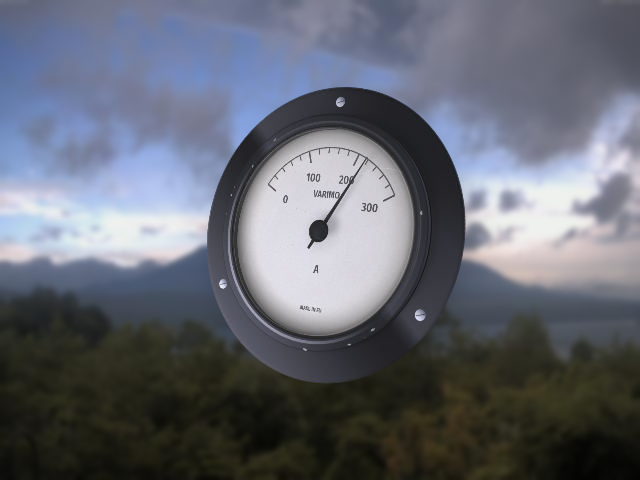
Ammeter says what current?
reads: 220 A
